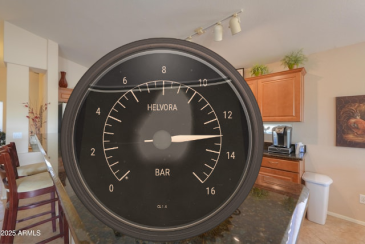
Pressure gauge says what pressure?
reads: 13 bar
